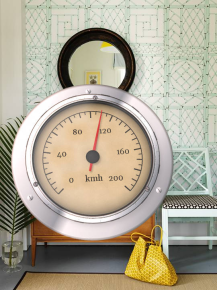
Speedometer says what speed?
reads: 110 km/h
